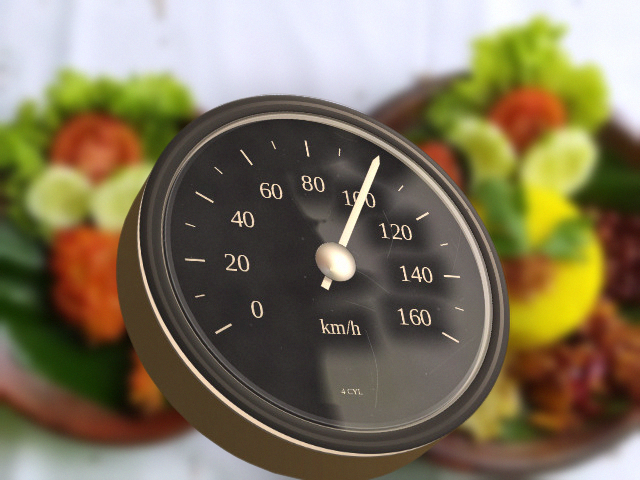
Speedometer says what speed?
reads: 100 km/h
